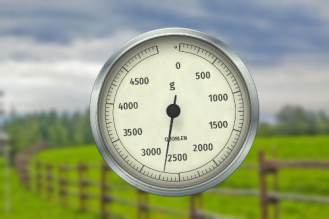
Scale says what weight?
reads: 2700 g
